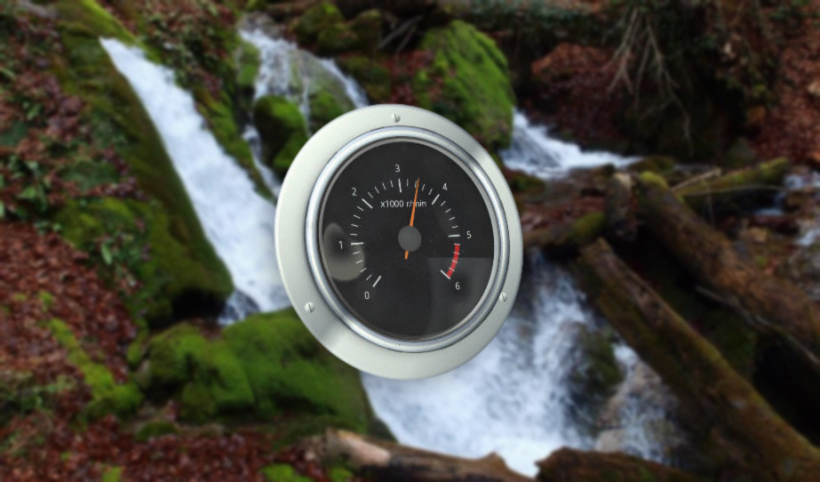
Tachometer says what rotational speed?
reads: 3400 rpm
